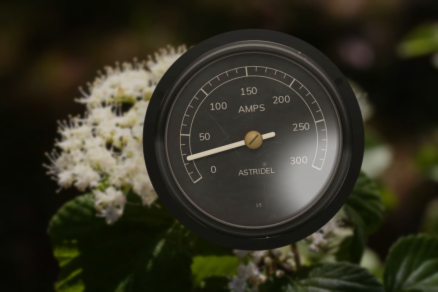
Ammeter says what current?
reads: 25 A
